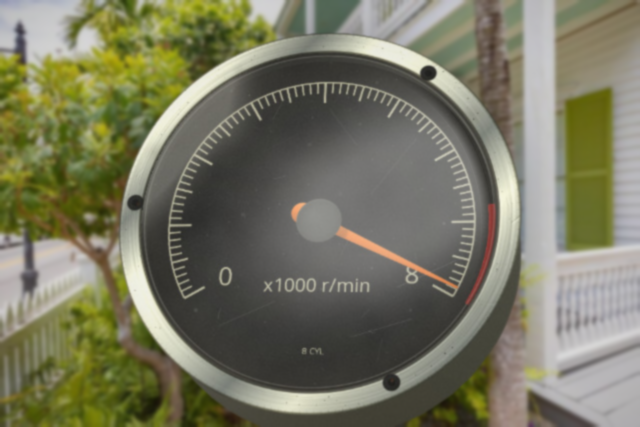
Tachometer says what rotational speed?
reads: 7900 rpm
